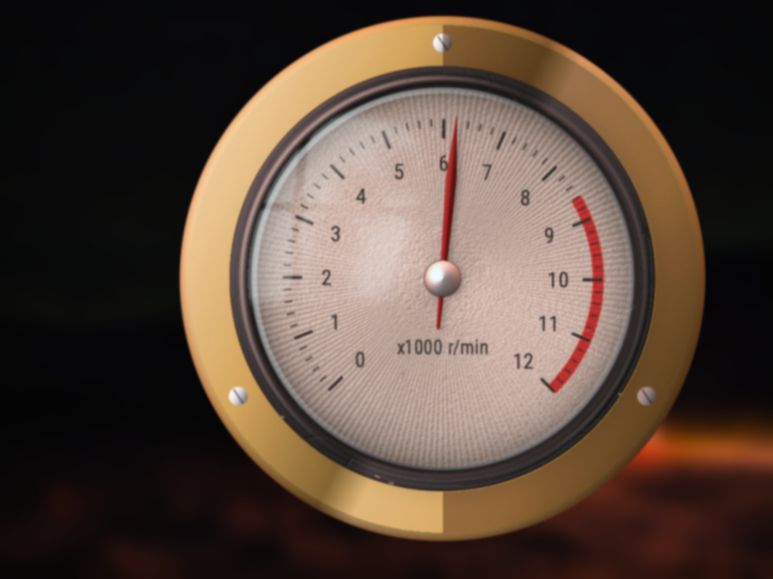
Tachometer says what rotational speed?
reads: 6200 rpm
